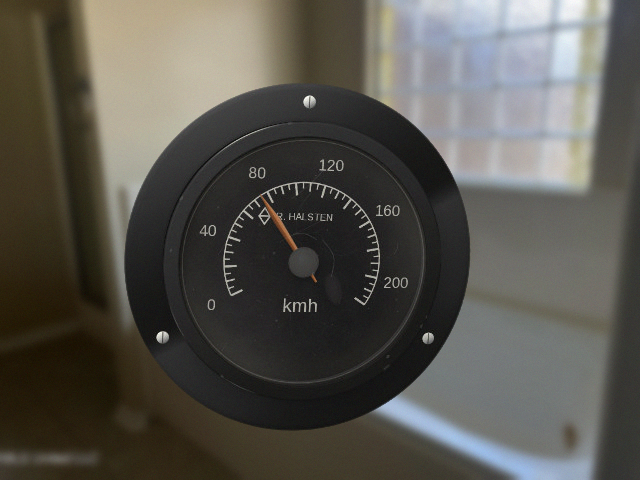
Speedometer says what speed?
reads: 75 km/h
